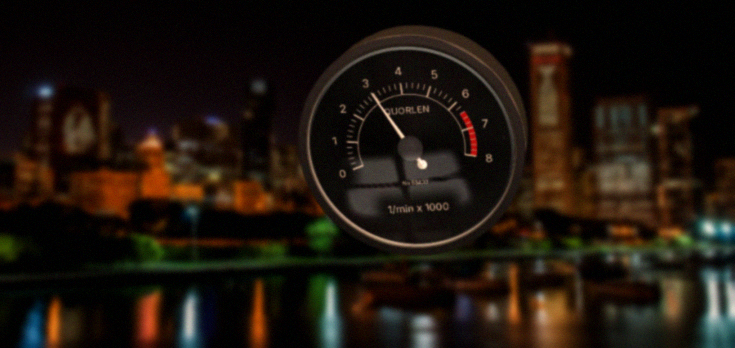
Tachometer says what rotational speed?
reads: 3000 rpm
